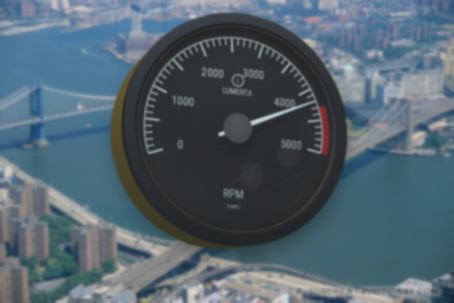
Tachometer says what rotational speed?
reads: 4200 rpm
